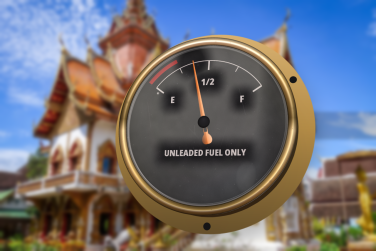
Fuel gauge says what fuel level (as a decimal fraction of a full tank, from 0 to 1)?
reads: 0.375
